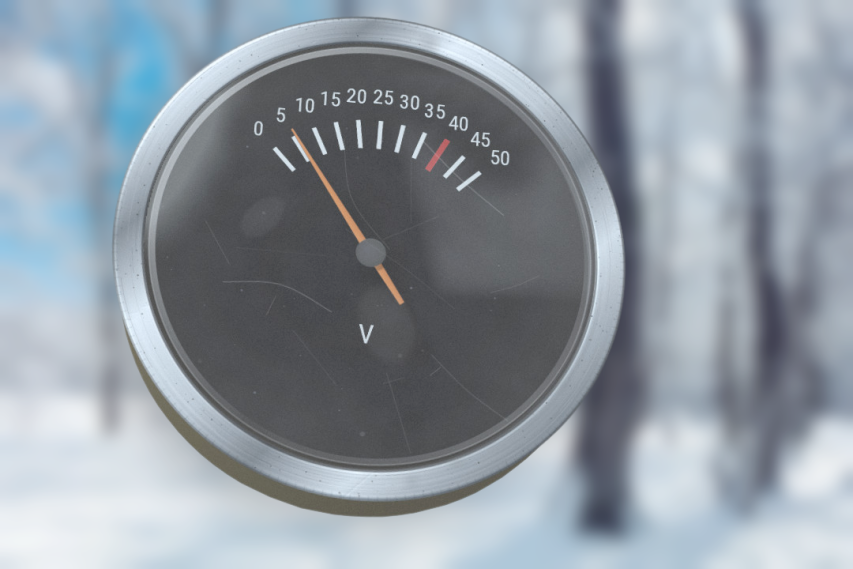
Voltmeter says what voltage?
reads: 5 V
